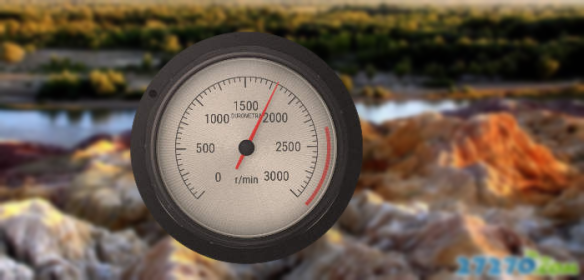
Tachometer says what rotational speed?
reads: 1800 rpm
